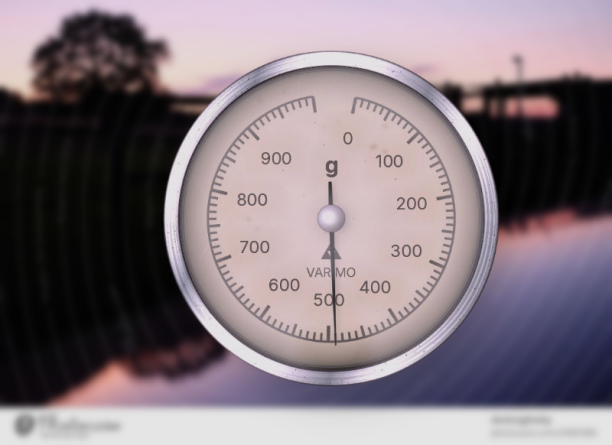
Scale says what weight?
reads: 490 g
